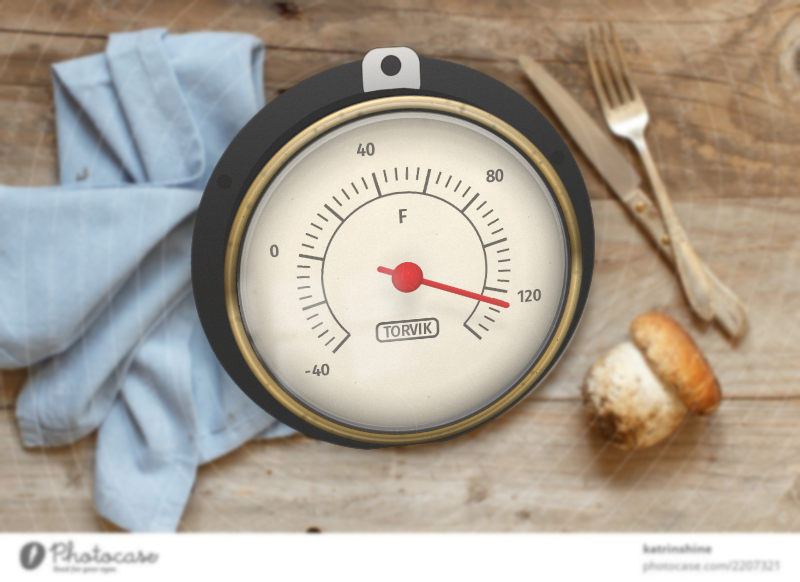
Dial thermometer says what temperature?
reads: 124 °F
